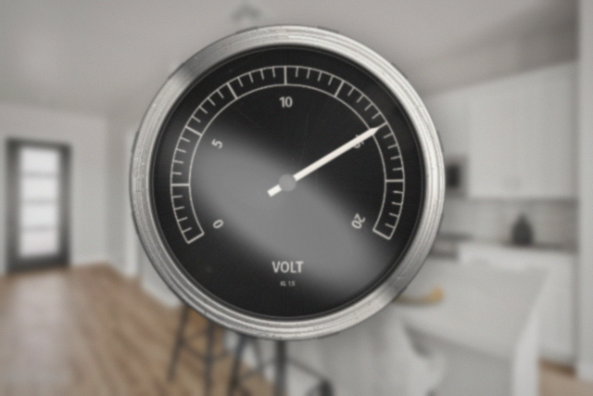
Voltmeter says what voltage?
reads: 15 V
